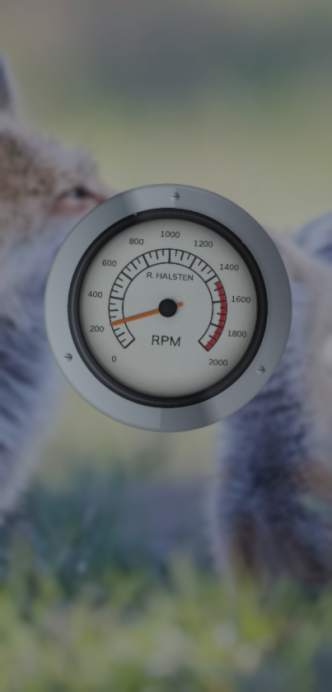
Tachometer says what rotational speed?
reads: 200 rpm
